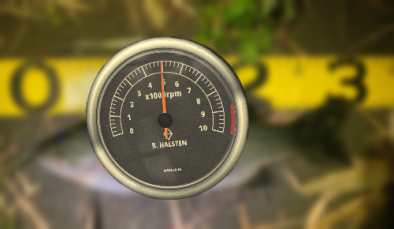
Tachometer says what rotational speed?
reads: 5000 rpm
